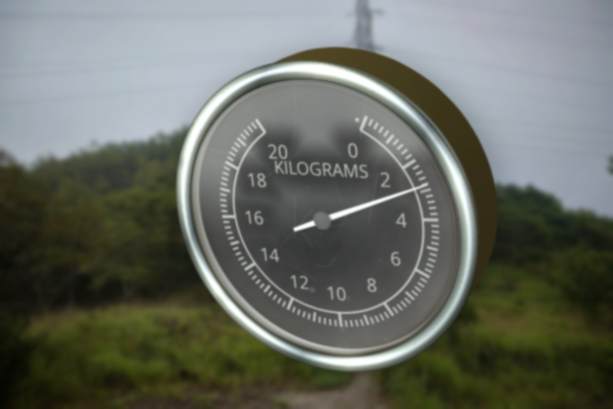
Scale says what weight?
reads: 2.8 kg
